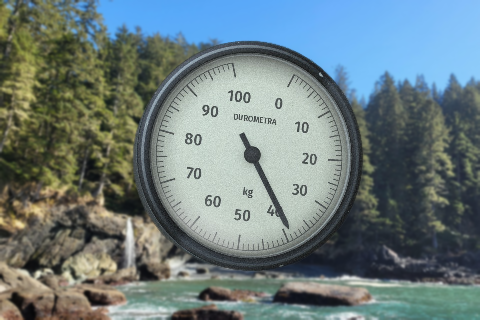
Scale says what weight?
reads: 39 kg
